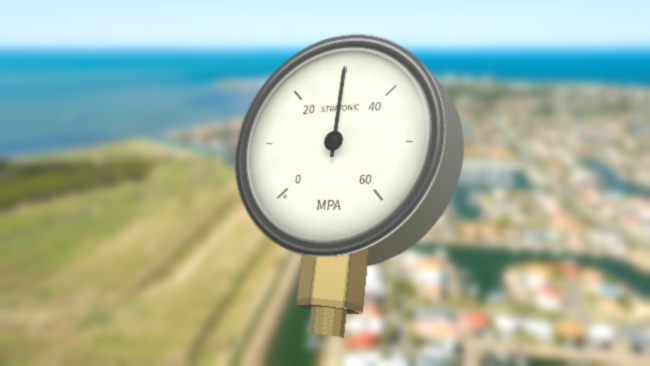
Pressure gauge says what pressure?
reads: 30 MPa
